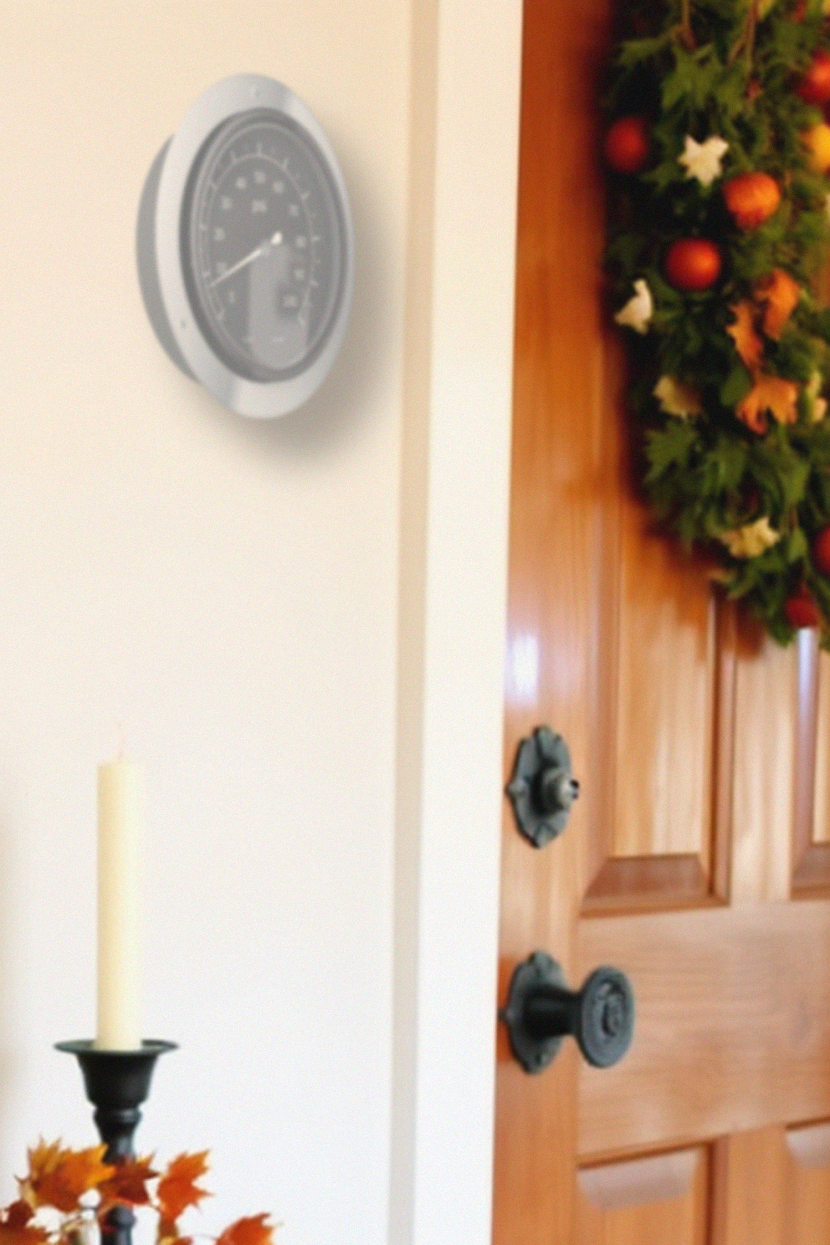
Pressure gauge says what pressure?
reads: 7.5 psi
